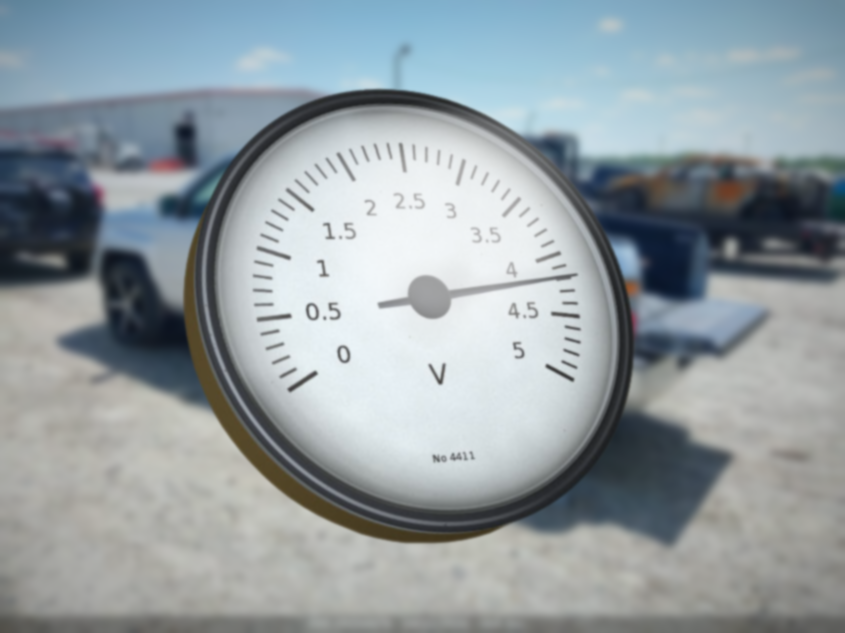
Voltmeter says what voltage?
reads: 4.2 V
